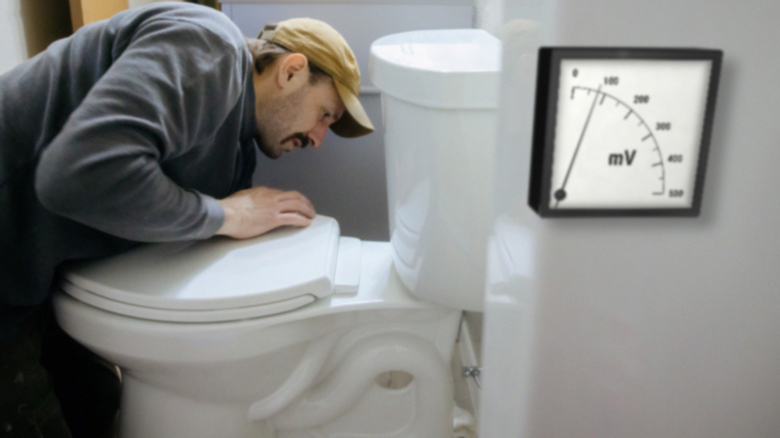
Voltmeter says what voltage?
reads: 75 mV
